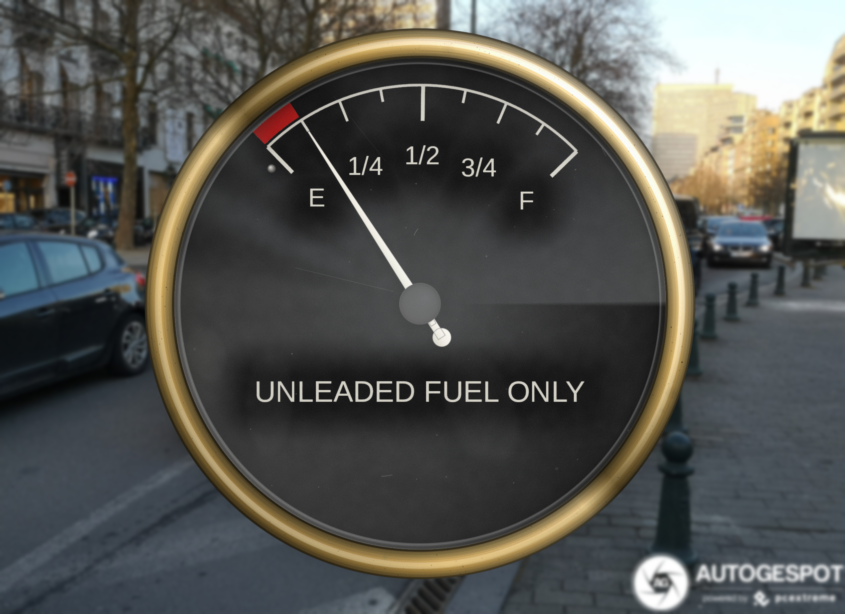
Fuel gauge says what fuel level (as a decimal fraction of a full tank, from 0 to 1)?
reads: 0.125
